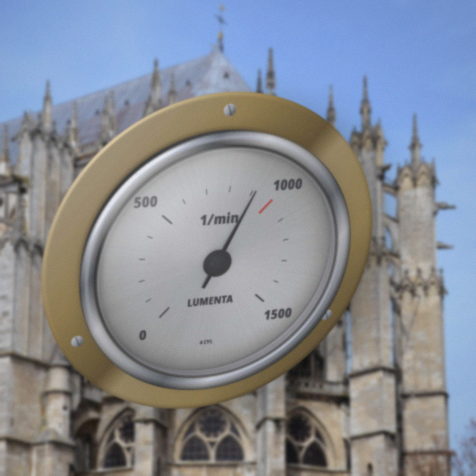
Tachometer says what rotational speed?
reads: 900 rpm
